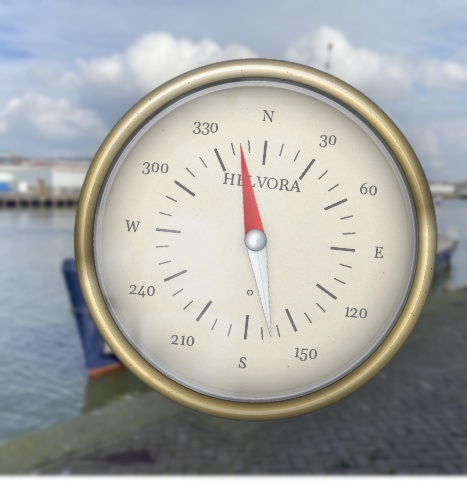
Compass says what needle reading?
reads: 345 °
